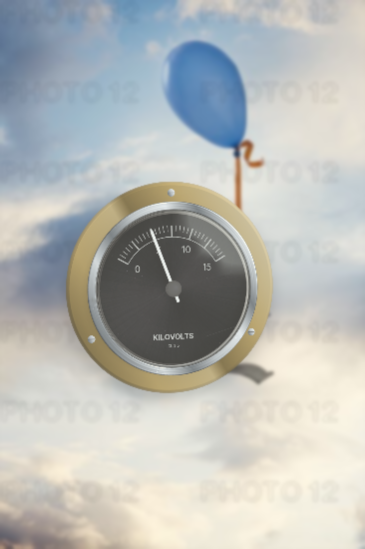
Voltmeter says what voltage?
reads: 5 kV
